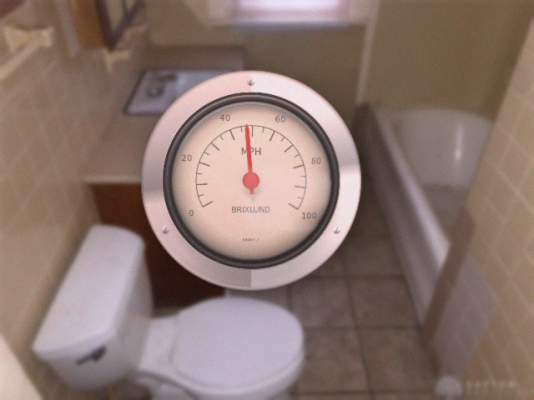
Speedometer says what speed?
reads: 47.5 mph
